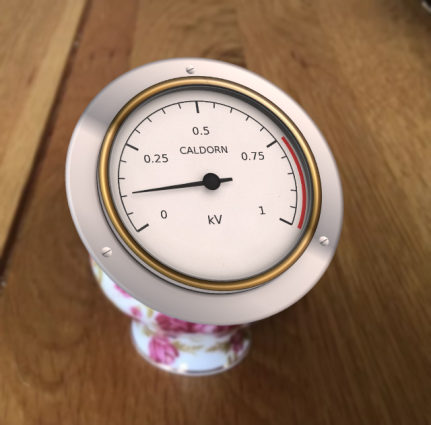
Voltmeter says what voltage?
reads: 0.1 kV
